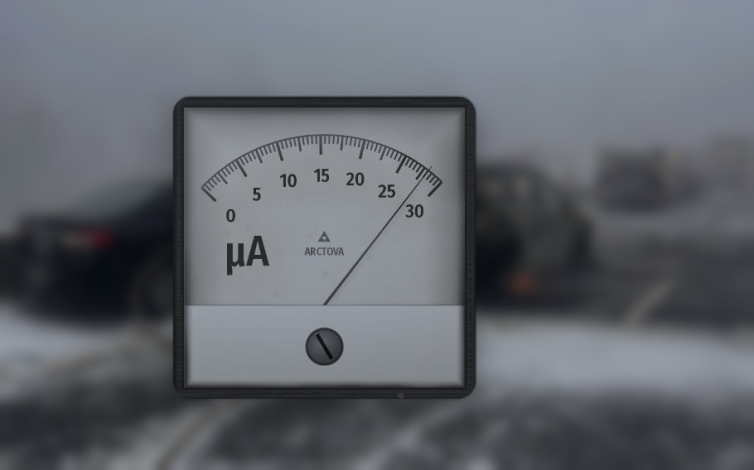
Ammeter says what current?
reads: 28 µA
